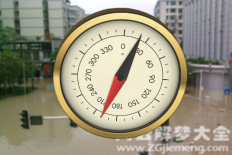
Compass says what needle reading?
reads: 200 °
